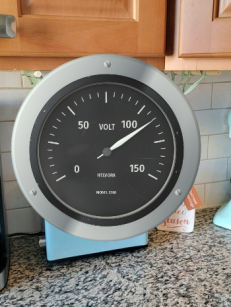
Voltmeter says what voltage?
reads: 110 V
